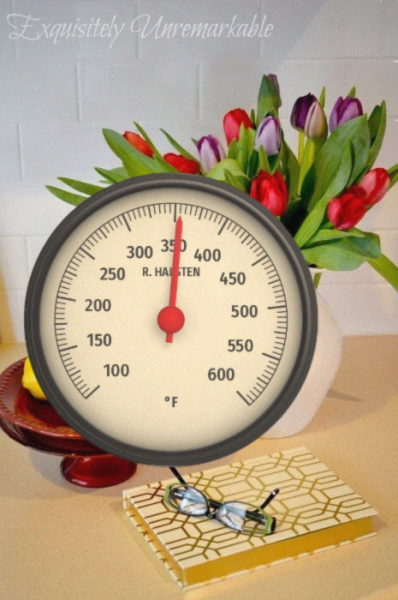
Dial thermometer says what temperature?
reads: 355 °F
